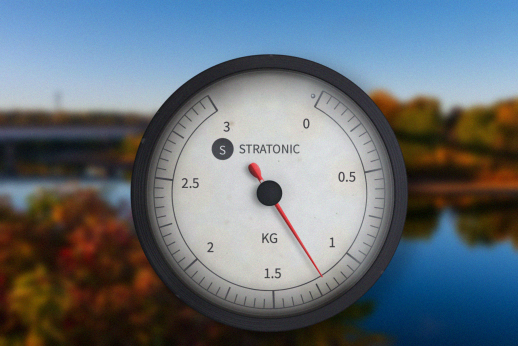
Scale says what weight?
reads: 1.2 kg
